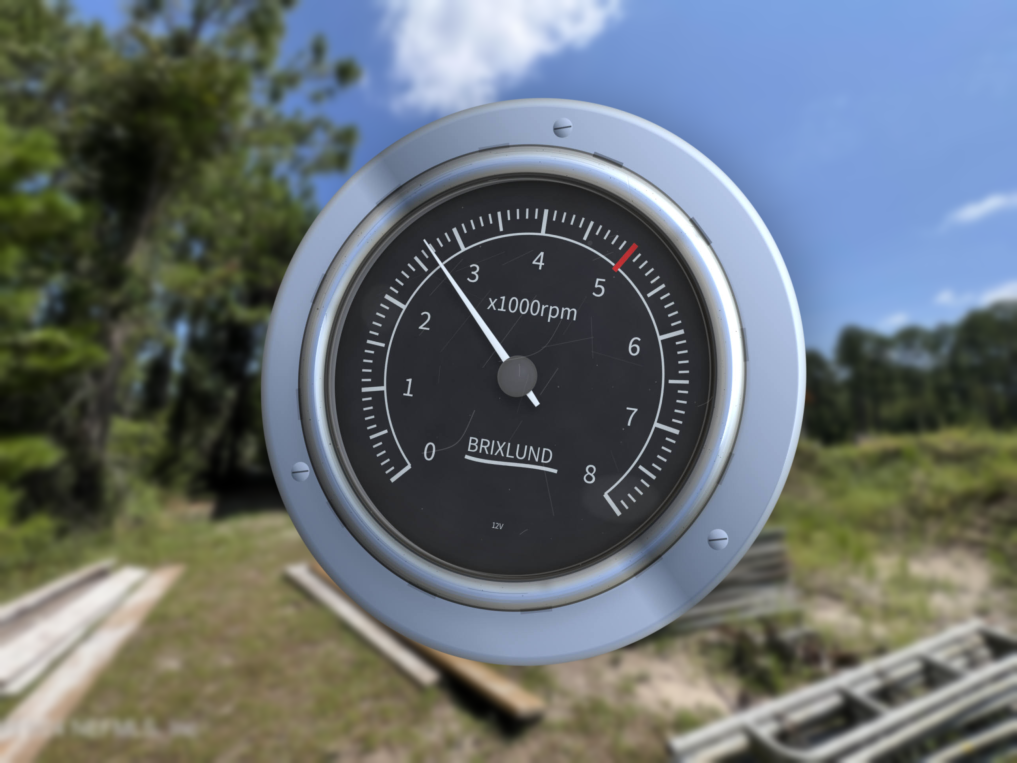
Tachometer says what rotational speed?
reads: 2700 rpm
